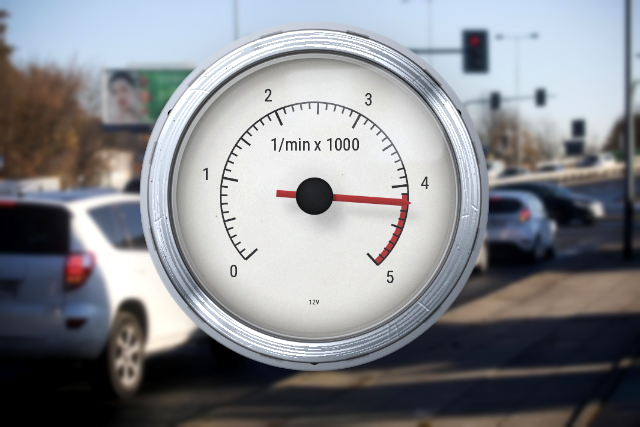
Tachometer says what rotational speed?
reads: 4200 rpm
